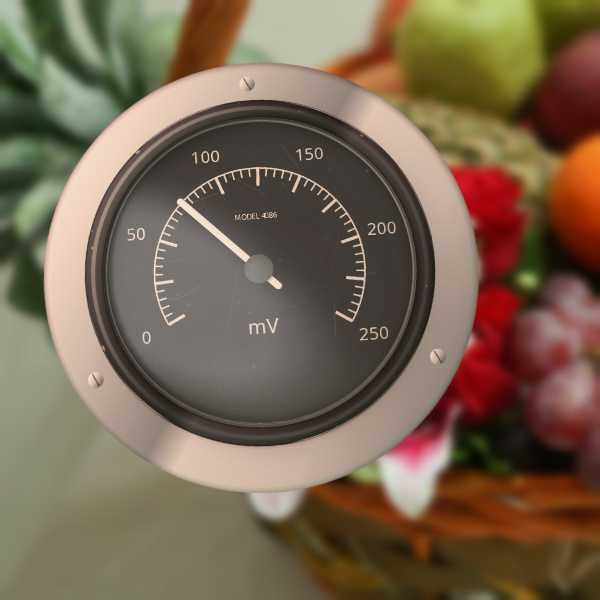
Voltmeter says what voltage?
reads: 75 mV
